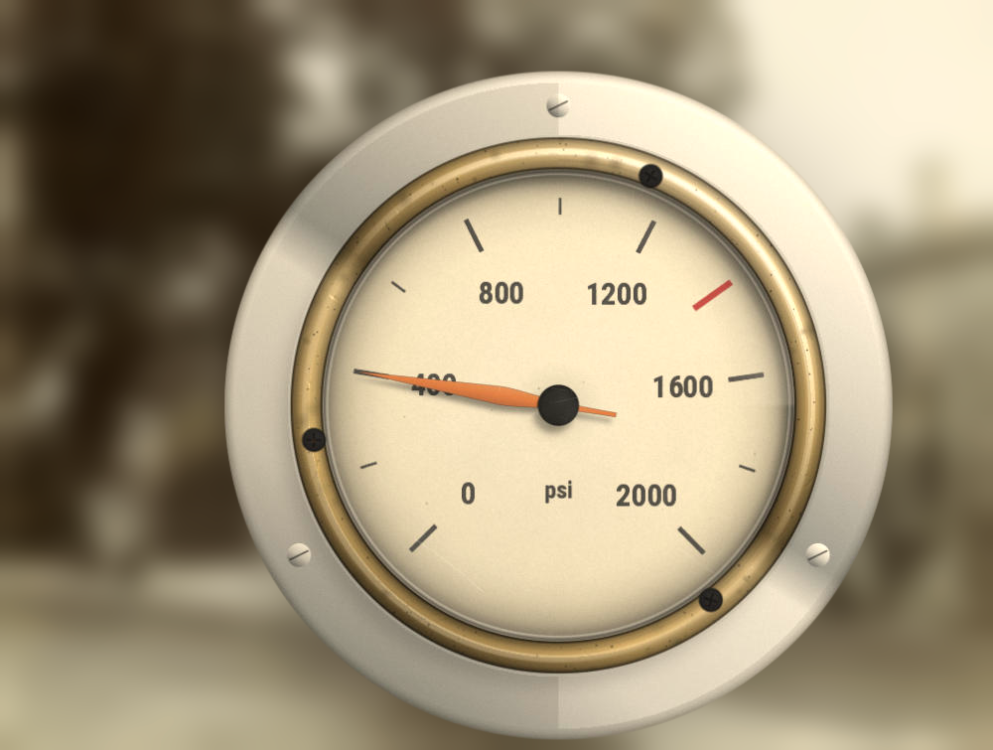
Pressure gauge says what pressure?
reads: 400 psi
